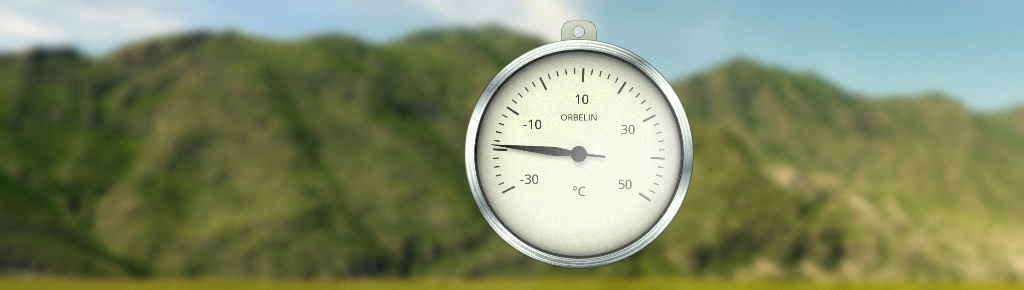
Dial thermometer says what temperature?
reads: -19 °C
